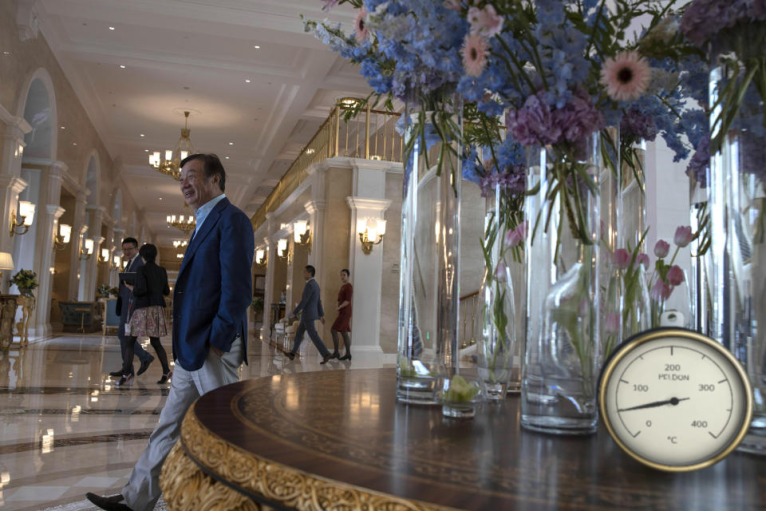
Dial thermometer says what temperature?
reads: 50 °C
